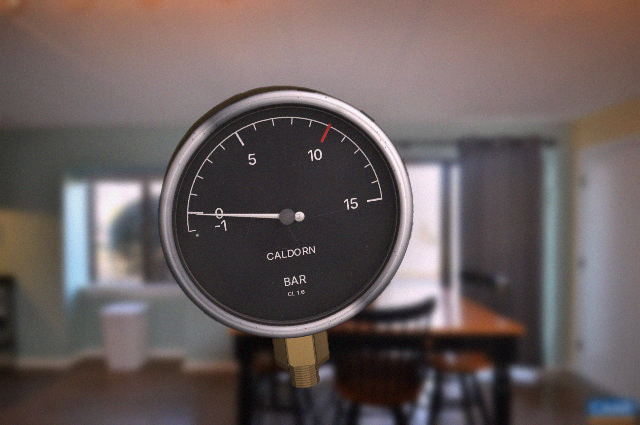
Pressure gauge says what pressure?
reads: 0 bar
